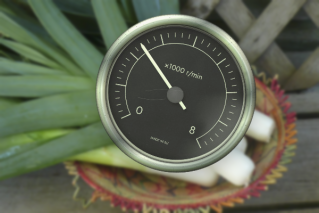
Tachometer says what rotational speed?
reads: 2400 rpm
